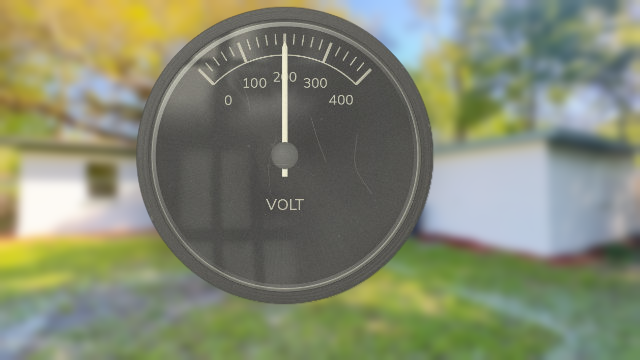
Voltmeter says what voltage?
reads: 200 V
